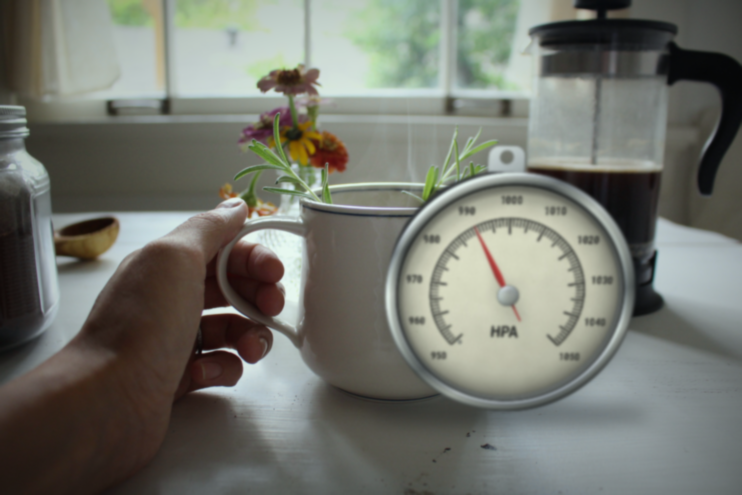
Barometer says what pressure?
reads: 990 hPa
